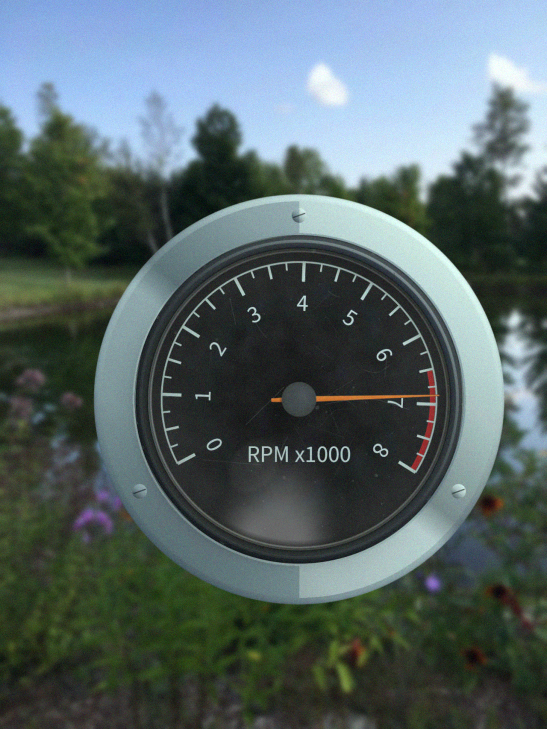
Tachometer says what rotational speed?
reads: 6875 rpm
